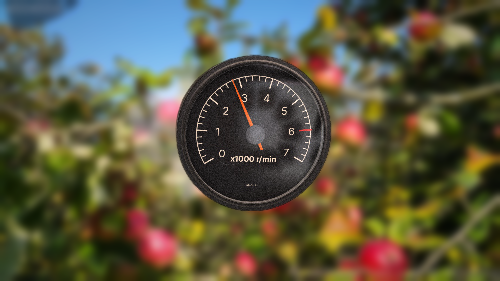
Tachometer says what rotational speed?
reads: 2800 rpm
